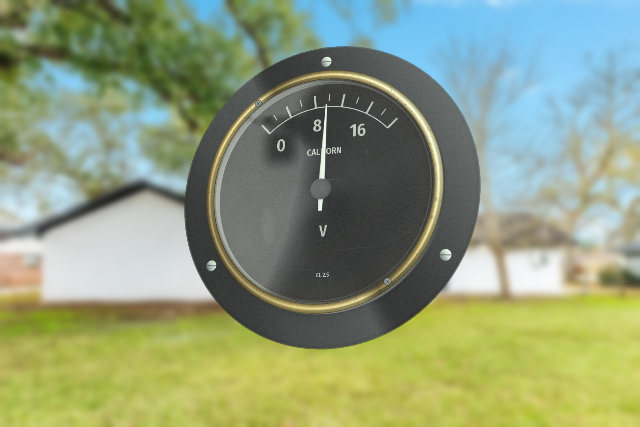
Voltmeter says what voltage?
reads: 10 V
